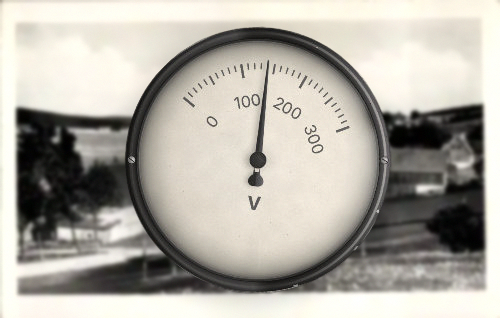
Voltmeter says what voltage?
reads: 140 V
